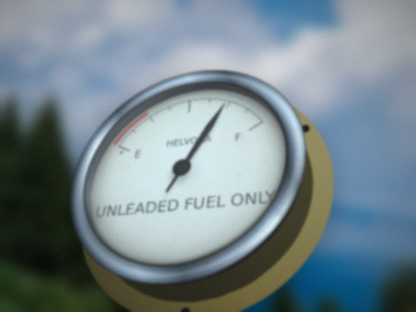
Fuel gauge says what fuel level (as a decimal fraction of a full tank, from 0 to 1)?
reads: 0.75
